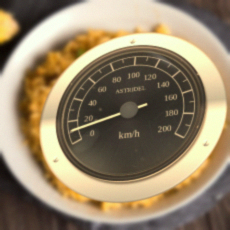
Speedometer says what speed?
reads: 10 km/h
